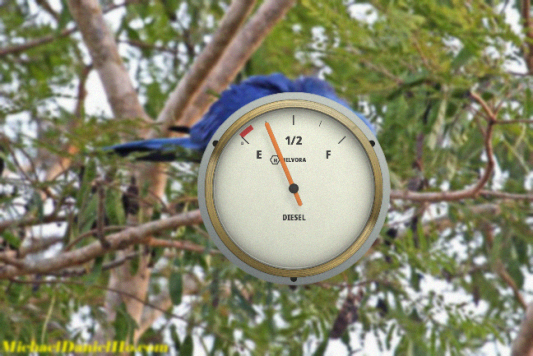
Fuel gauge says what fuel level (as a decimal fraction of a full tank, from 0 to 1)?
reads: 0.25
